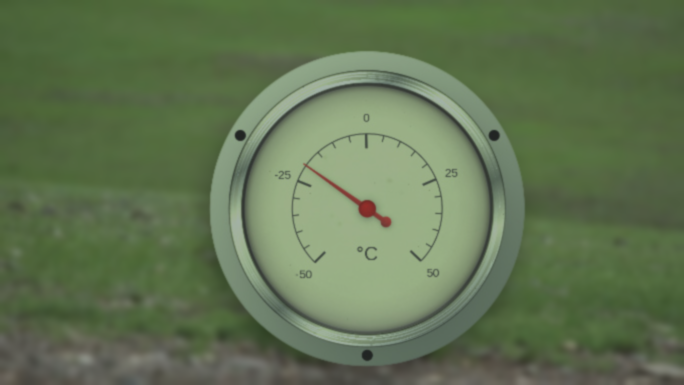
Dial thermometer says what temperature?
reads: -20 °C
